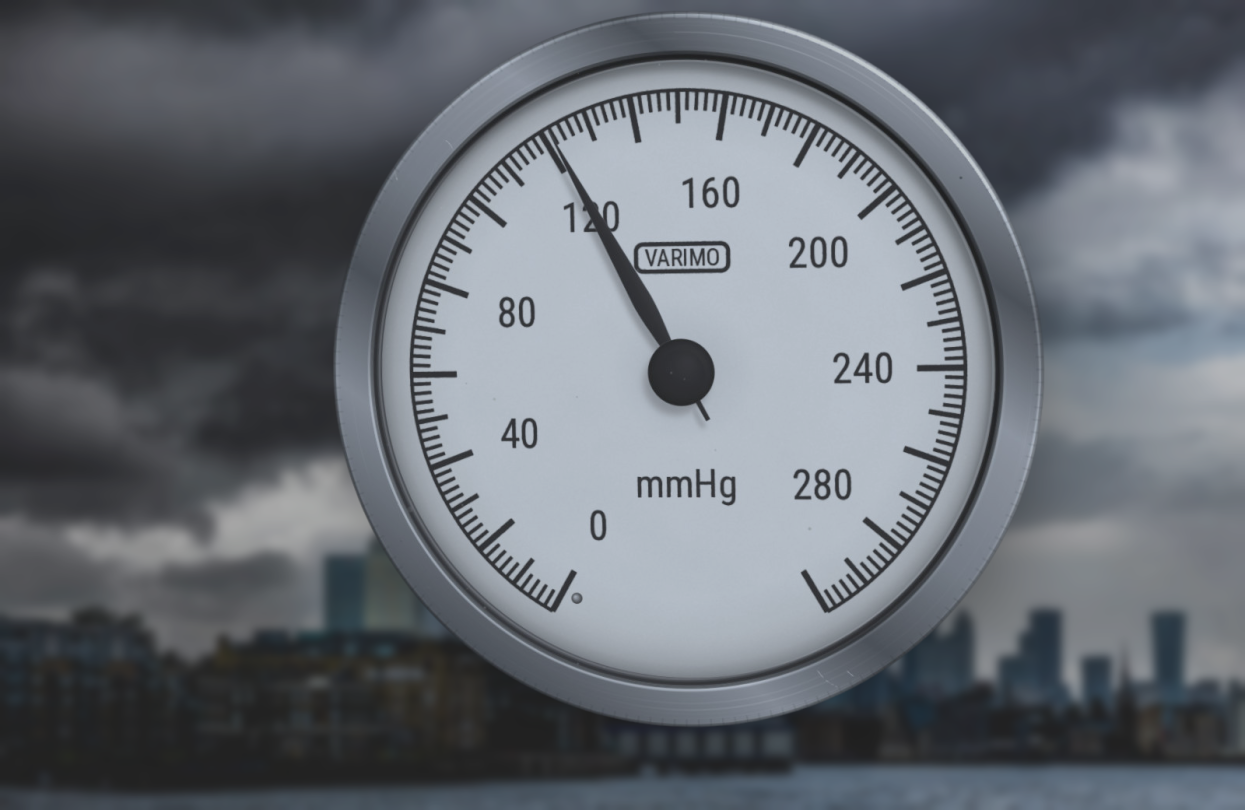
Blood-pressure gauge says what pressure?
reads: 122 mmHg
